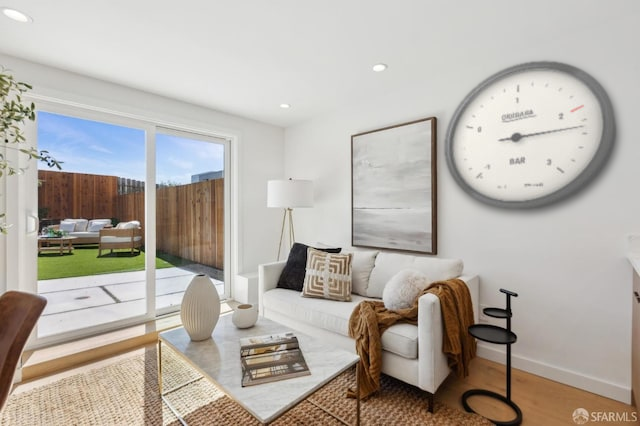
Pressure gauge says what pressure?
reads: 2.3 bar
